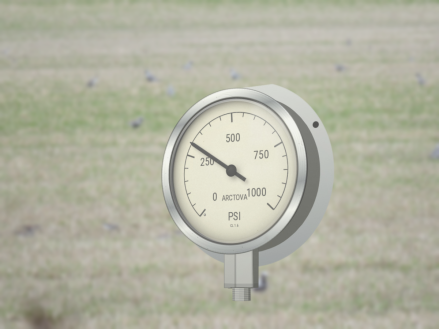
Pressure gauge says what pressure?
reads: 300 psi
